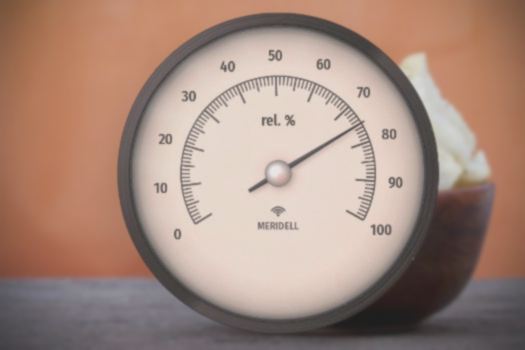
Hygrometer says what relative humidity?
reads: 75 %
